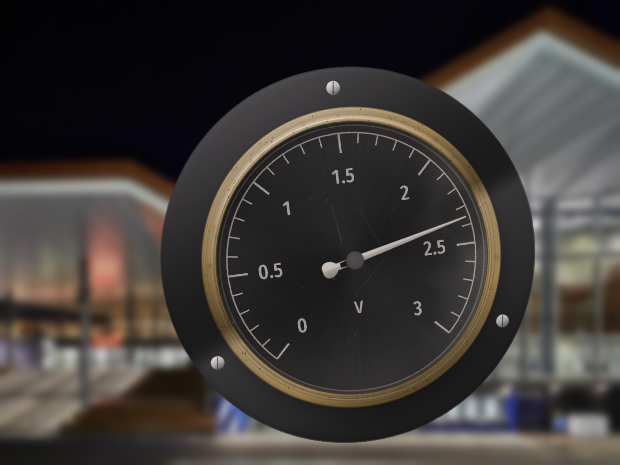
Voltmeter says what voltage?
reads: 2.35 V
